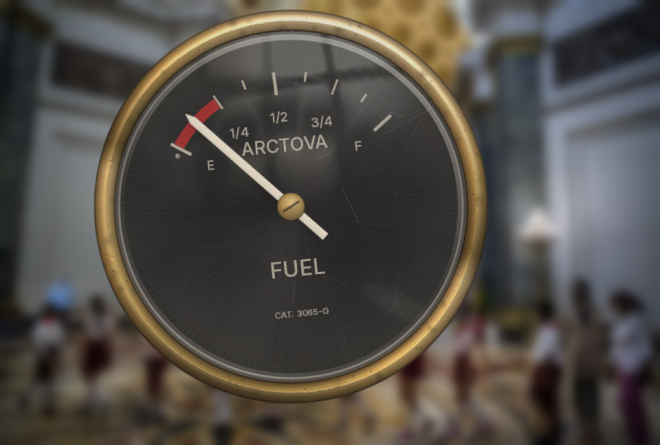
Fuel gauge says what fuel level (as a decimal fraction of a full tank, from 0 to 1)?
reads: 0.125
